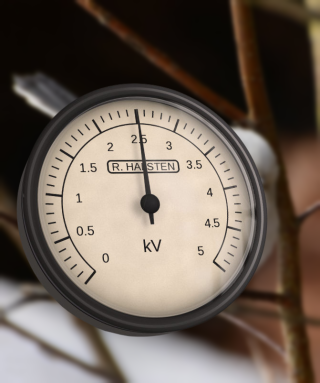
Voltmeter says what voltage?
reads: 2.5 kV
